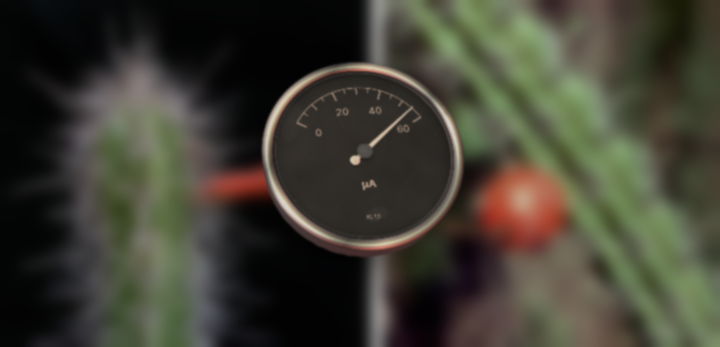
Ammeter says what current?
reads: 55 µA
